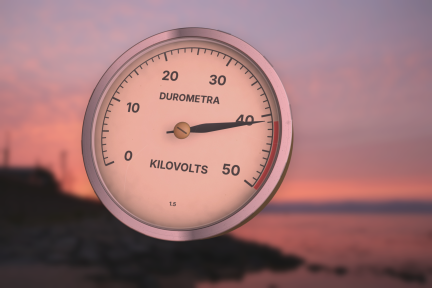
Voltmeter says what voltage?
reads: 41 kV
